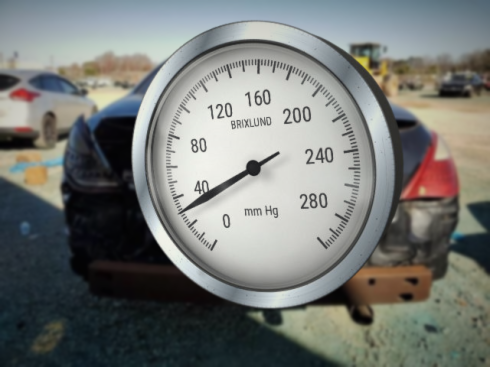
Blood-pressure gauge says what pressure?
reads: 30 mmHg
